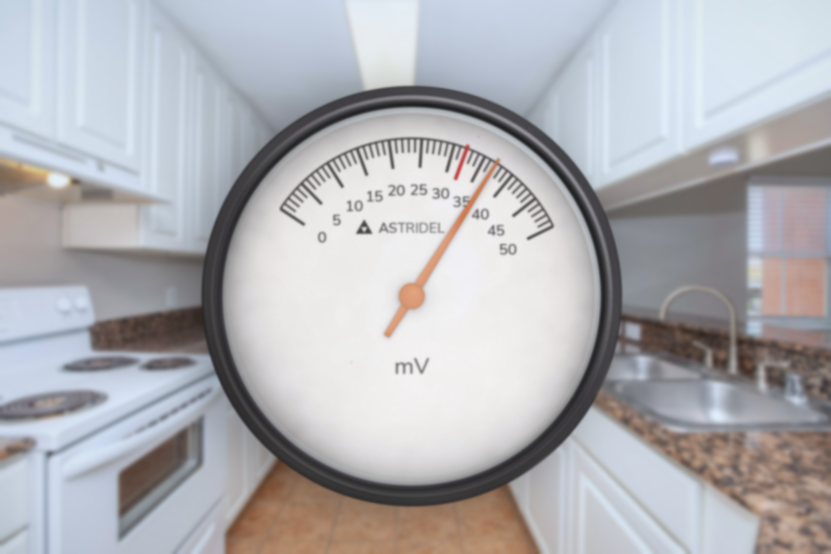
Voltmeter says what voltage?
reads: 37 mV
